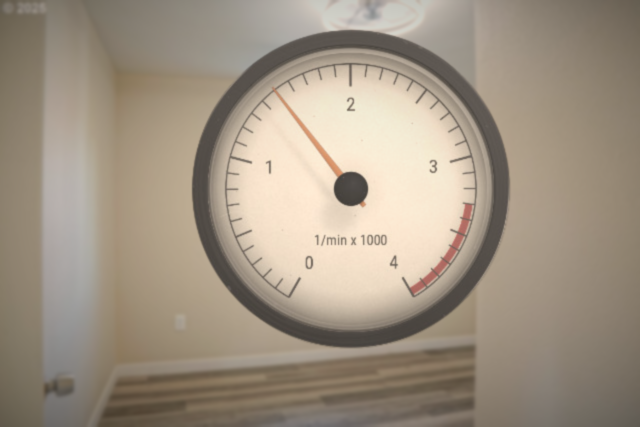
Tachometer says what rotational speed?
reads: 1500 rpm
